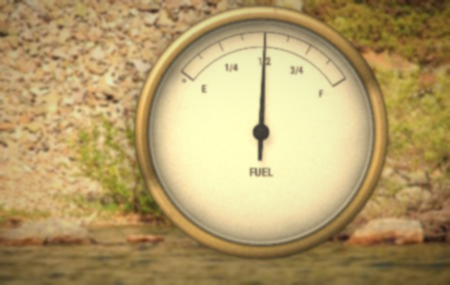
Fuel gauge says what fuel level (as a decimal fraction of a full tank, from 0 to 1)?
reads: 0.5
